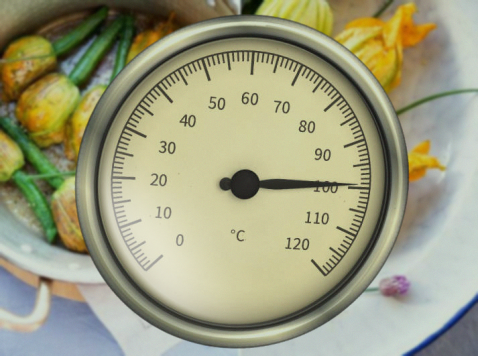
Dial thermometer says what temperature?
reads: 99 °C
